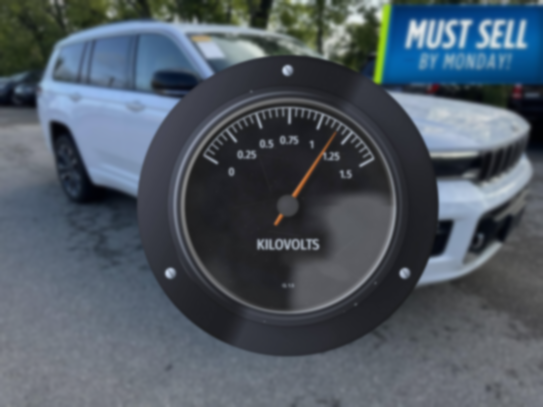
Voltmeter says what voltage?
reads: 1.15 kV
